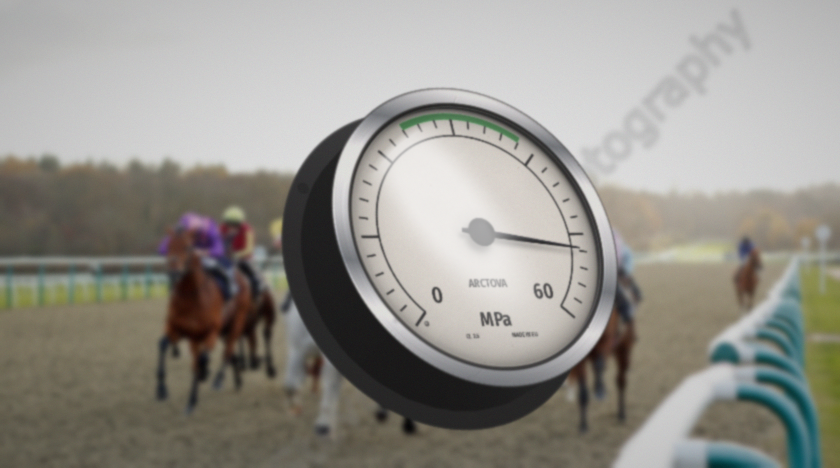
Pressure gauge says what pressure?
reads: 52 MPa
